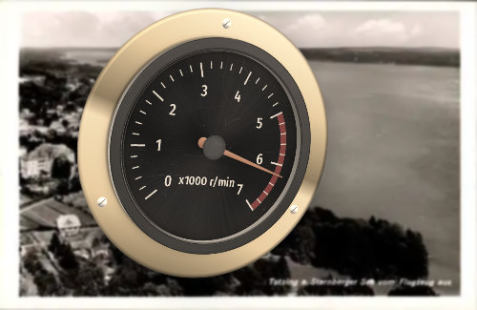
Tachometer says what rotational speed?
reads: 6200 rpm
